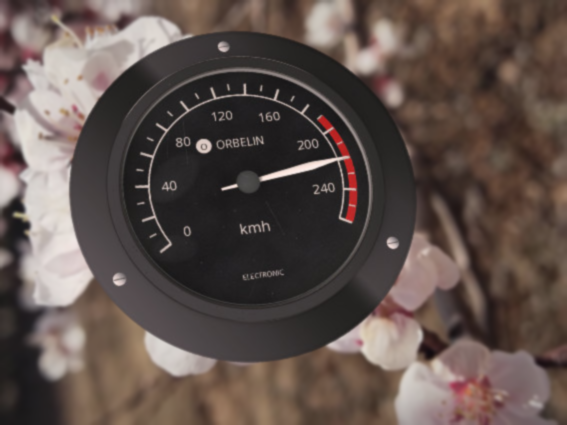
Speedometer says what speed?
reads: 220 km/h
